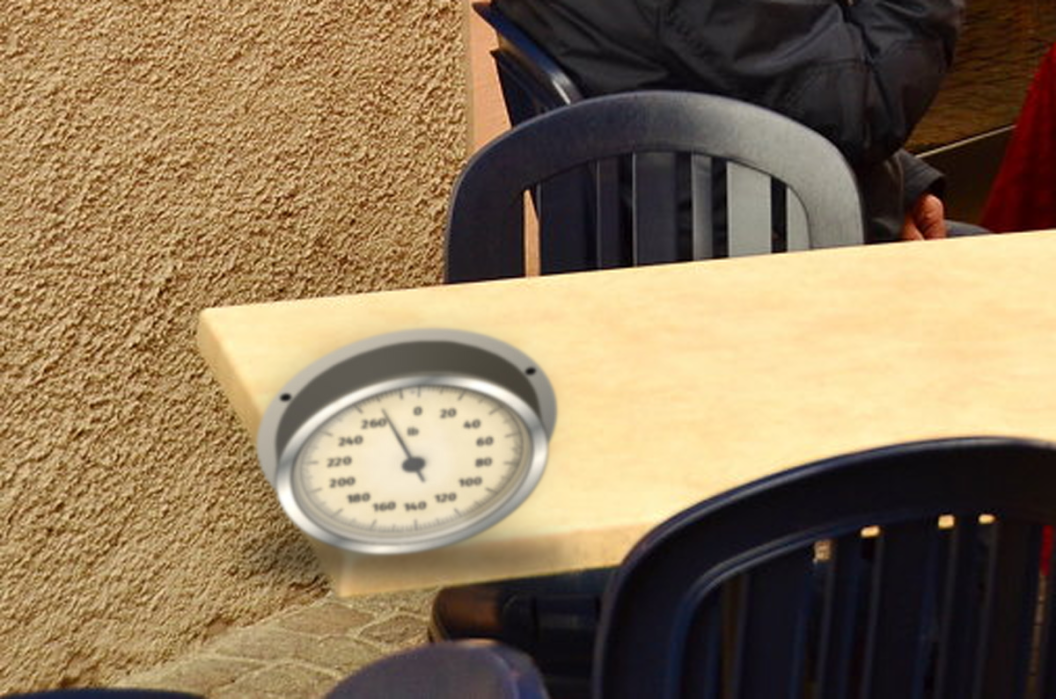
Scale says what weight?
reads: 270 lb
